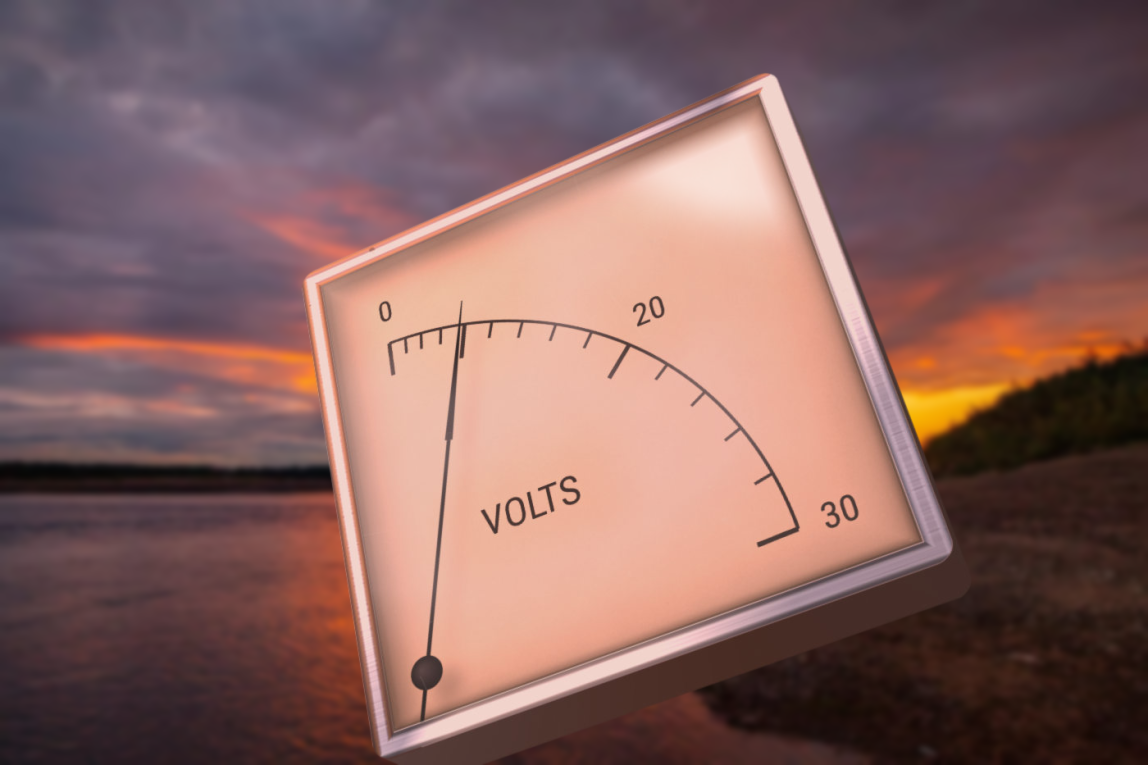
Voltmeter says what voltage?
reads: 10 V
